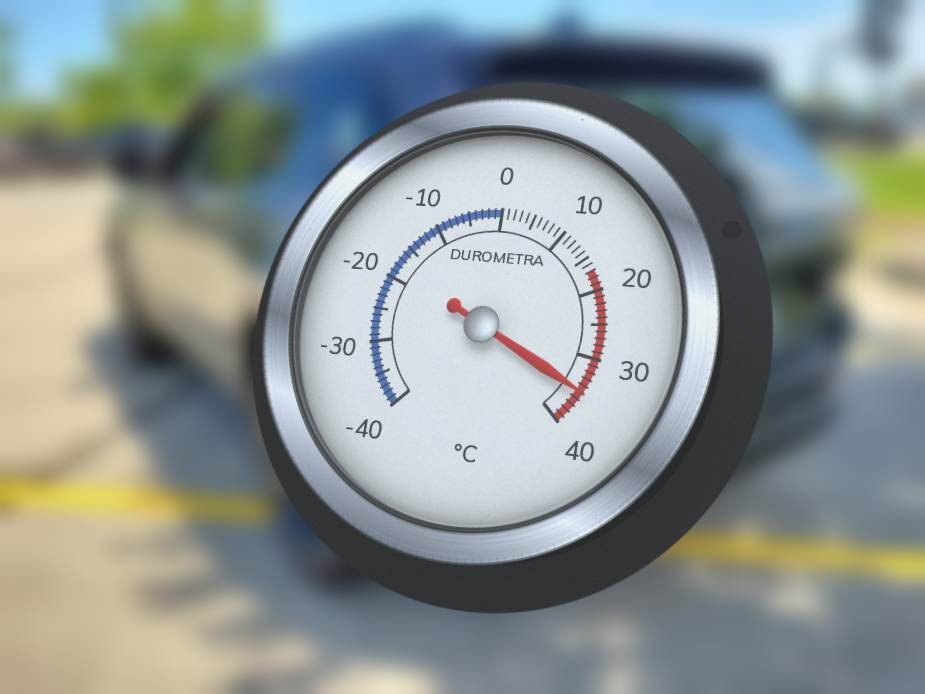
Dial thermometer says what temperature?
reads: 35 °C
